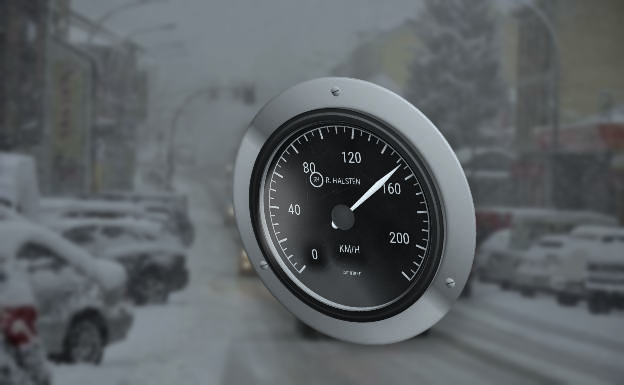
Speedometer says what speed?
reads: 152.5 km/h
